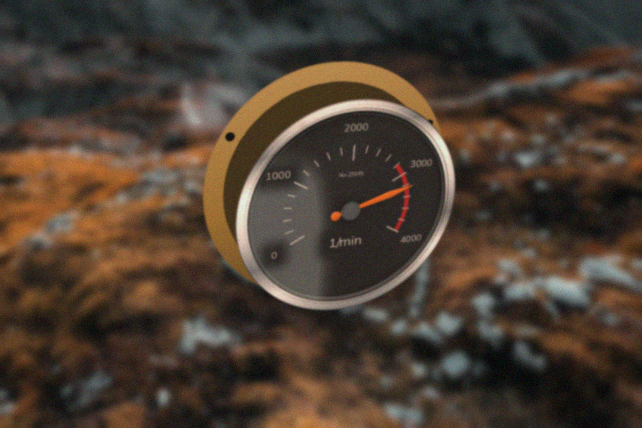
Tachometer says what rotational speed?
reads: 3200 rpm
